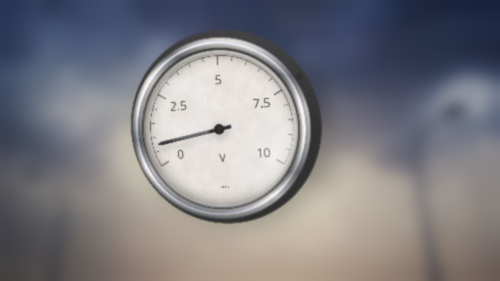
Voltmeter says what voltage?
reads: 0.75 V
